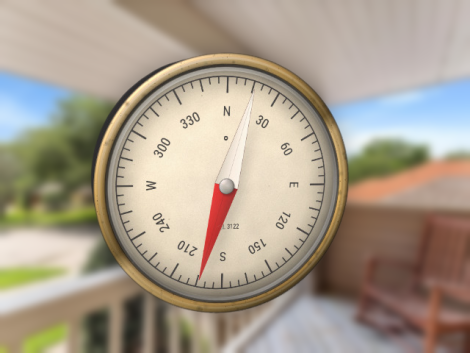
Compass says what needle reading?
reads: 195 °
